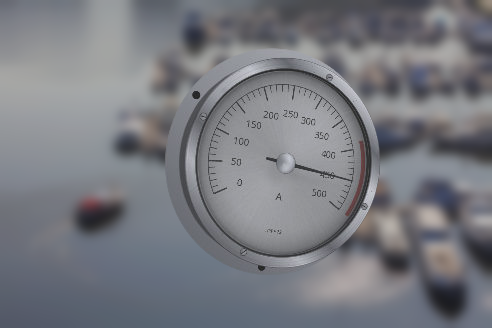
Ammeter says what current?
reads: 450 A
